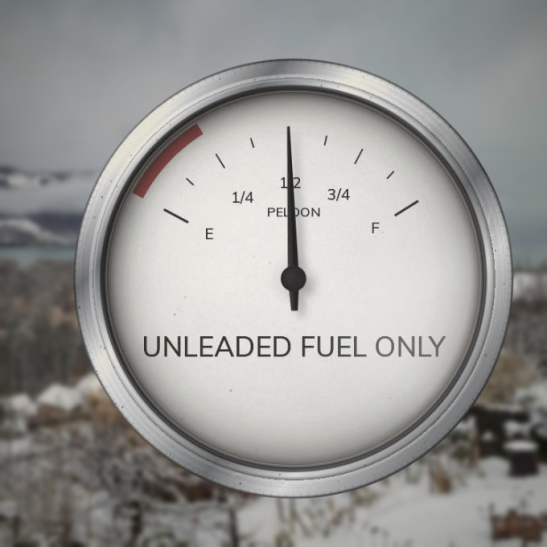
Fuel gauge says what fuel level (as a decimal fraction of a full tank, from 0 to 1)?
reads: 0.5
